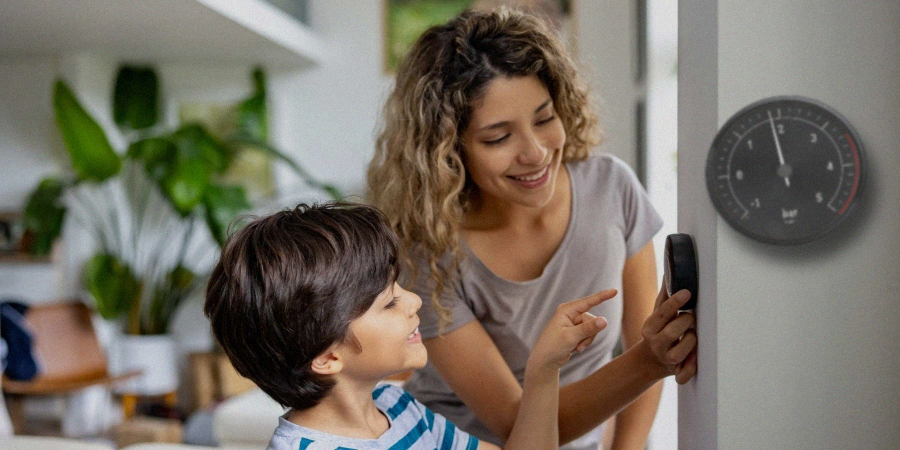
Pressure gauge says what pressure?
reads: 1.8 bar
